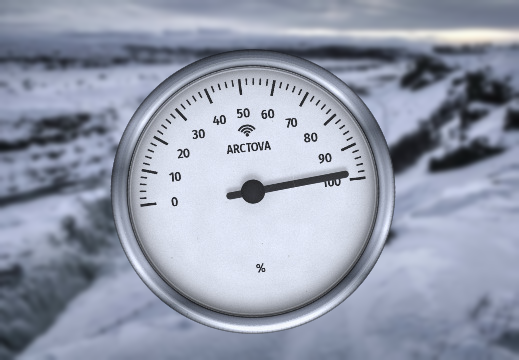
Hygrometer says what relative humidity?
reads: 98 %
